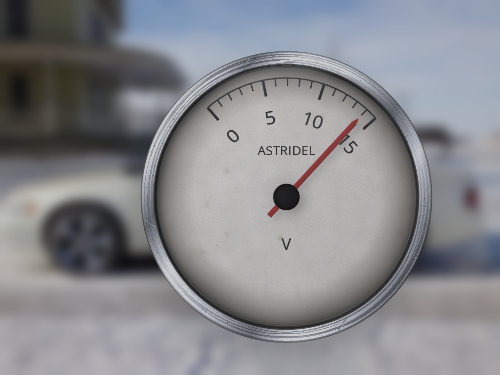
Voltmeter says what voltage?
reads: 14 V
